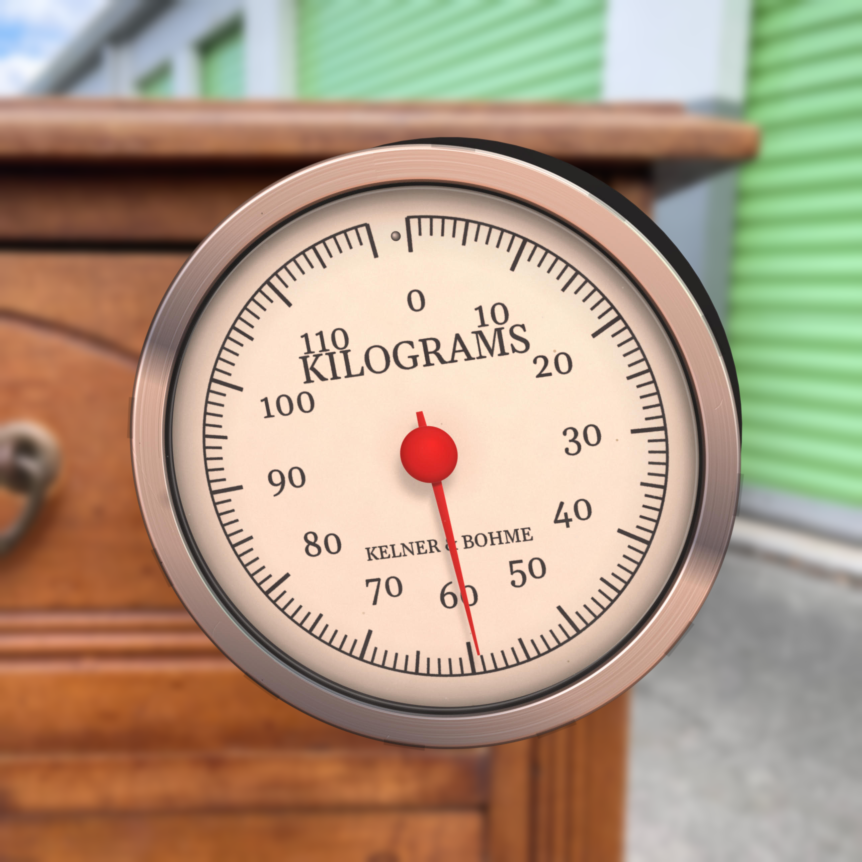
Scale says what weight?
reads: 59 kg
